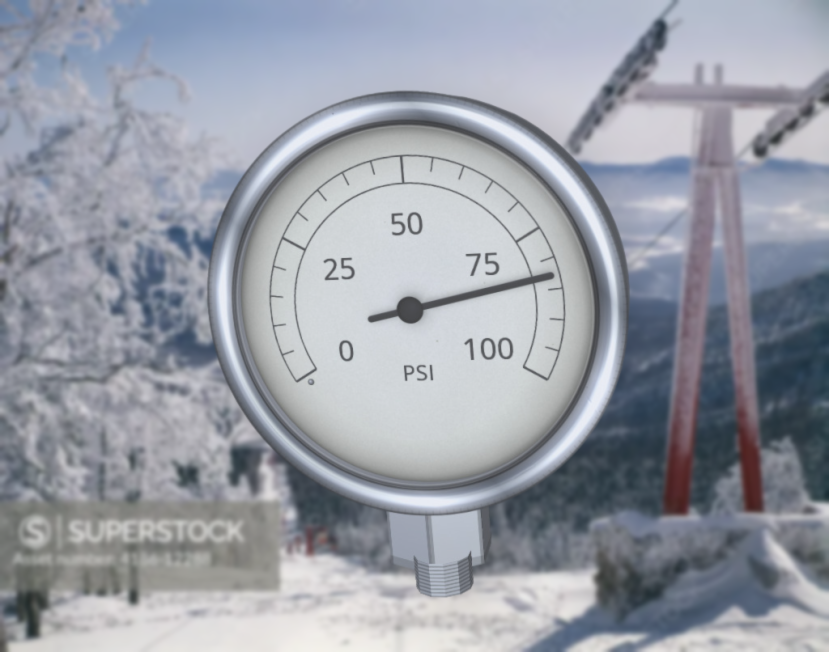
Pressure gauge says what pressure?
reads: 82.5 psi
